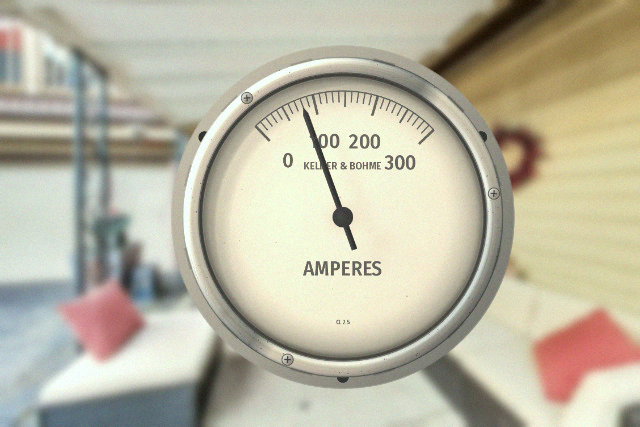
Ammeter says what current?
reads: 80 A
